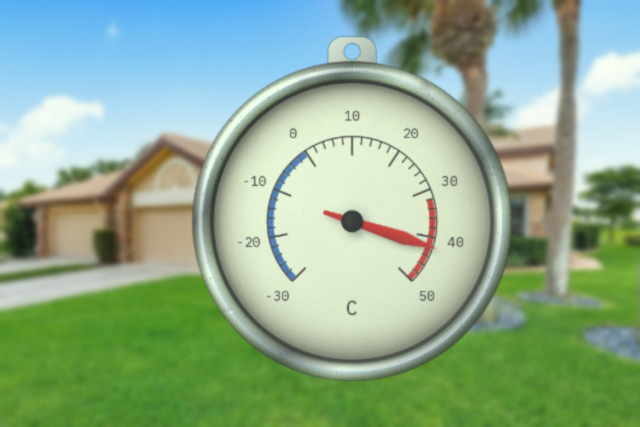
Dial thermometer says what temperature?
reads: 42 °C
